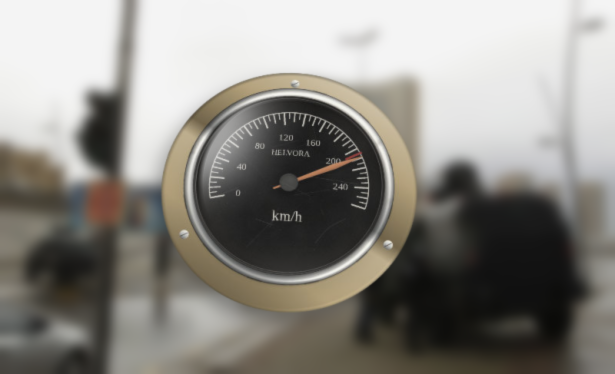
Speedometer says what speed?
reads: 210 km/h
